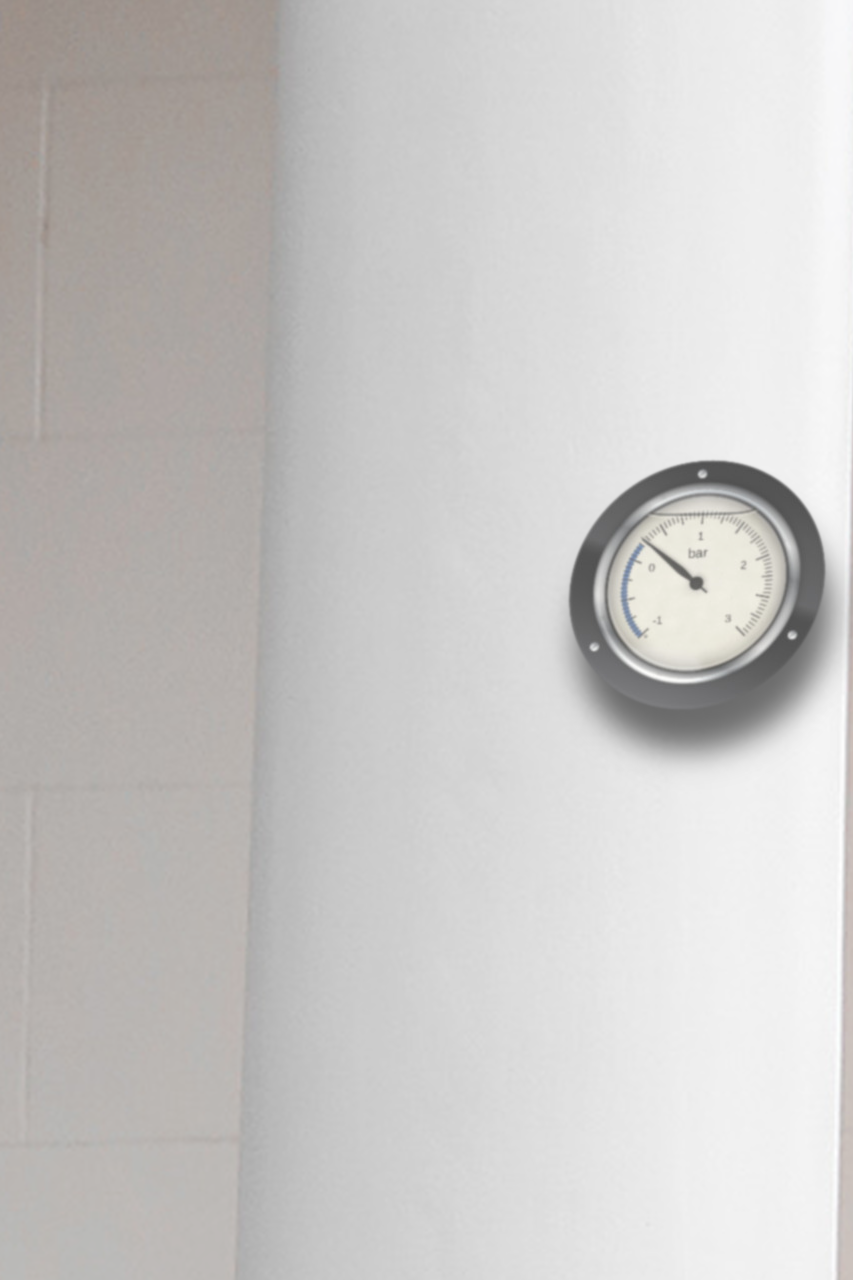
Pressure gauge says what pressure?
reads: 0.25 bar
